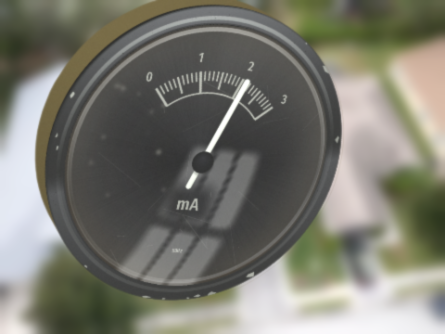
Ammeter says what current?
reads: 2 mA
